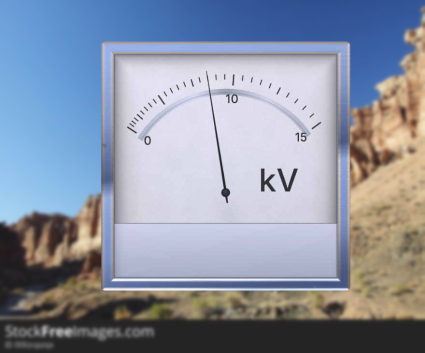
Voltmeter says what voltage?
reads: 8.5 kV
